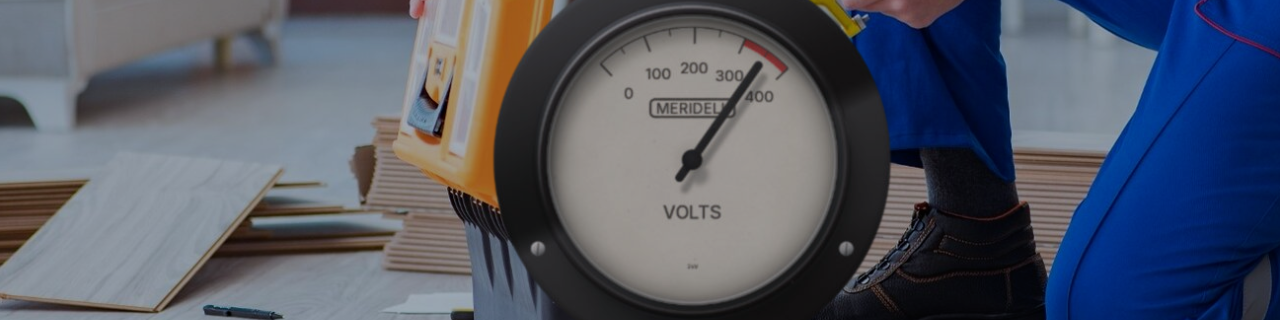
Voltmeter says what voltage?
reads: 350 V
